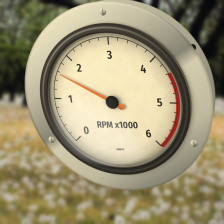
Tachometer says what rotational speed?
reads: 1600 rpm
